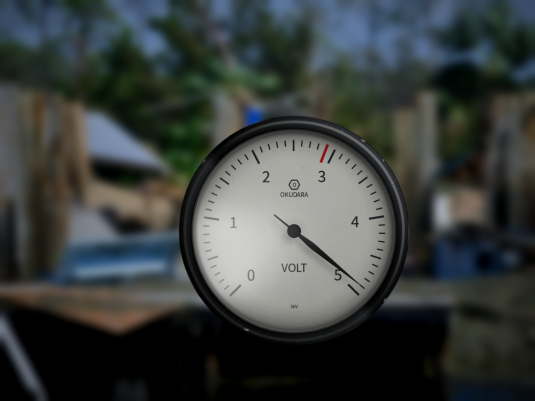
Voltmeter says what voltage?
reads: 4.9 V
